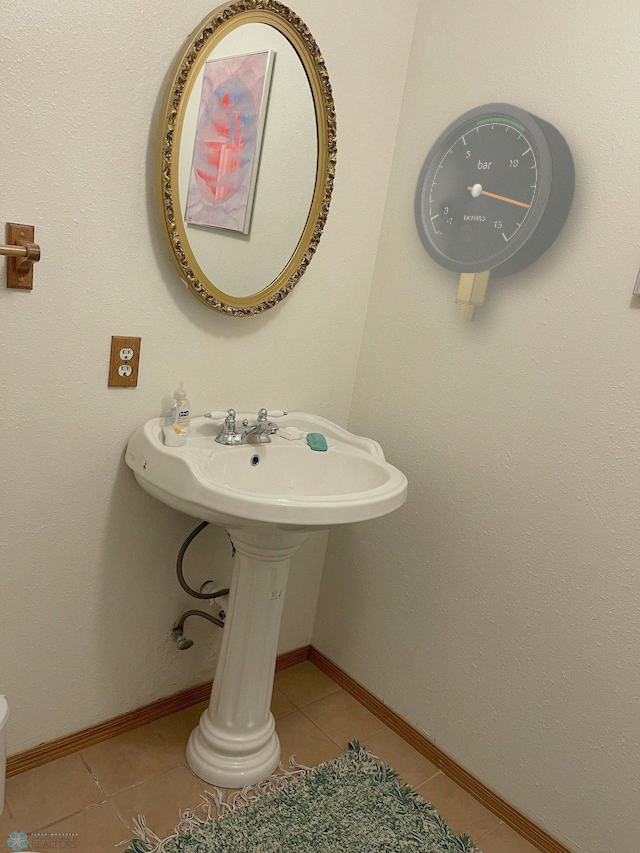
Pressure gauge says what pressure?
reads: 13 bar
